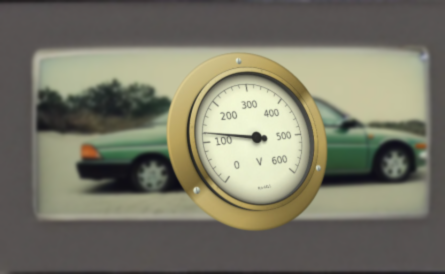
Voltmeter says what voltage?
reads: 120 V
